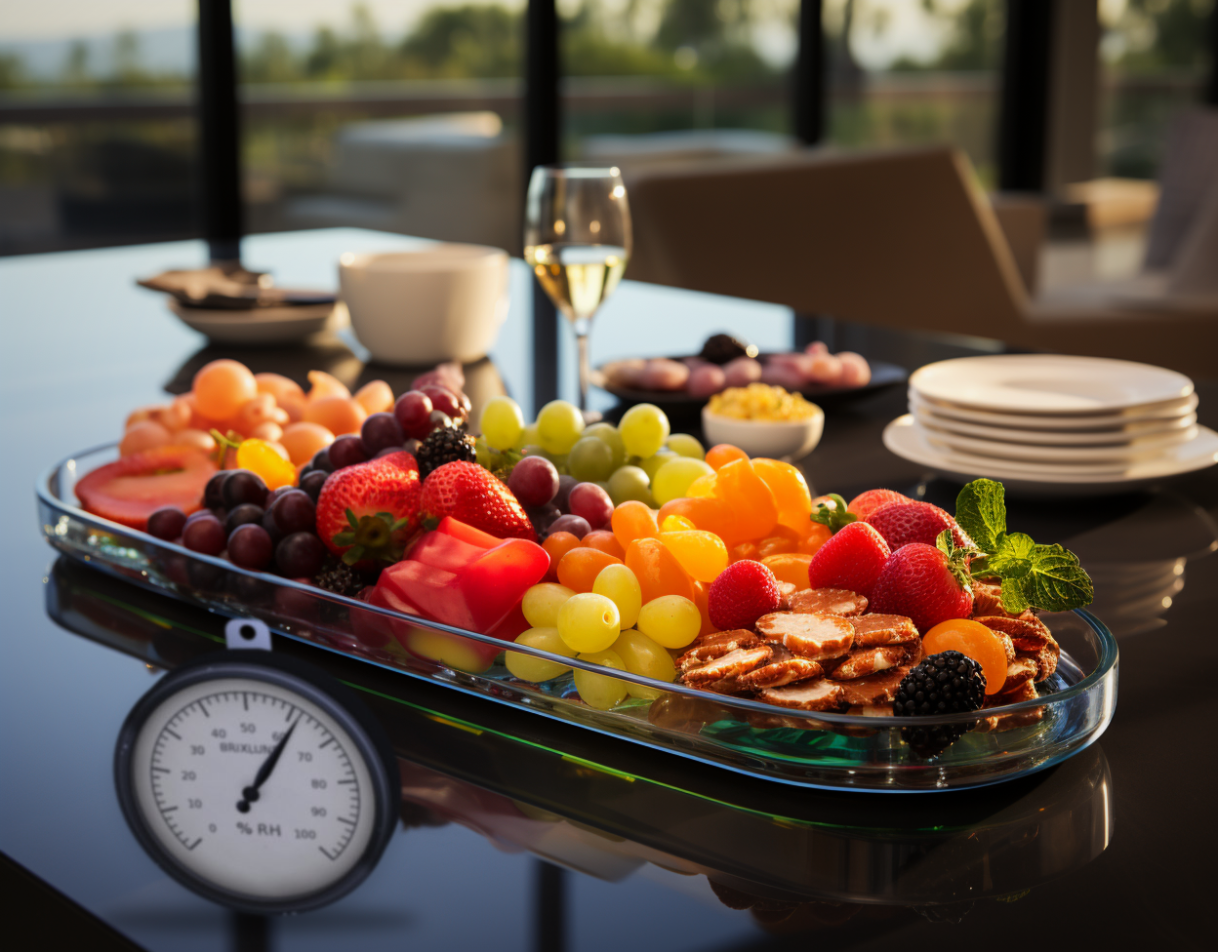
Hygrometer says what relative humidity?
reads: 62 %
